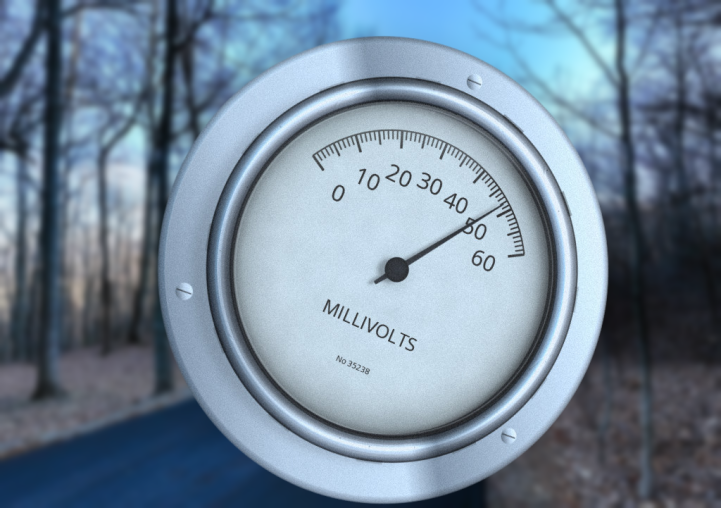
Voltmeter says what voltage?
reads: 48 mV
